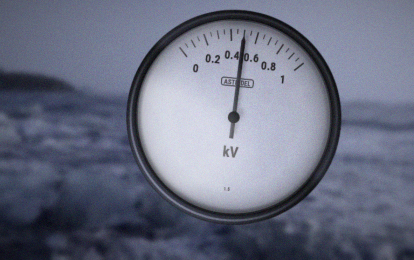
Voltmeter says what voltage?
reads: 0.5 kV
